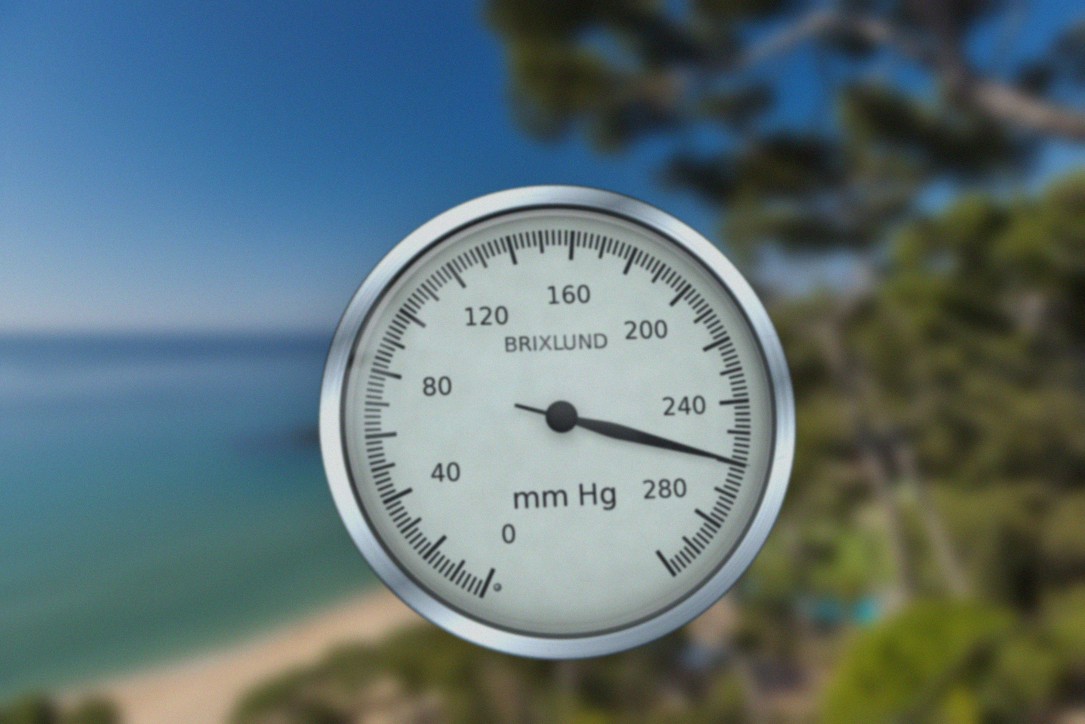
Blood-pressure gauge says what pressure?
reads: 260 mmHg
